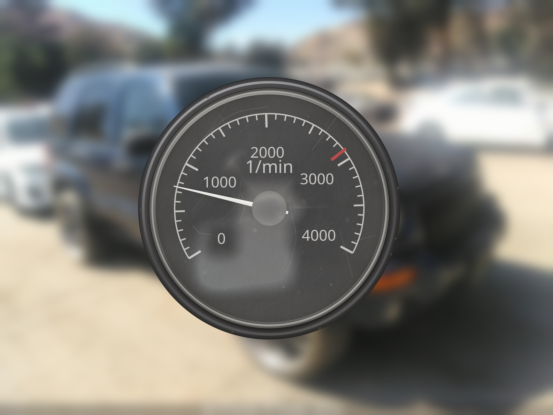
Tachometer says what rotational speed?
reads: 750 rpm
